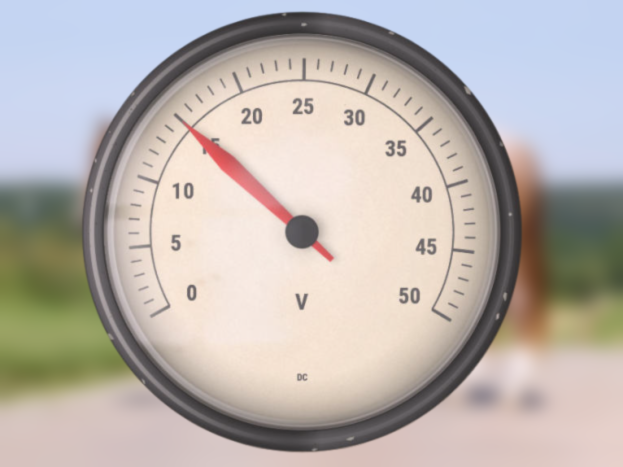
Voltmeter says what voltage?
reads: 15 V
